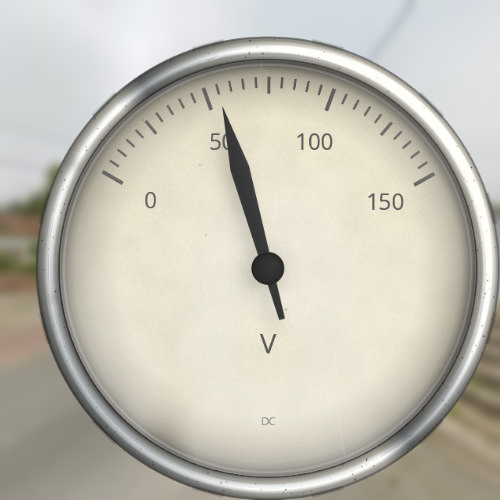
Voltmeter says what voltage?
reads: 55 V
